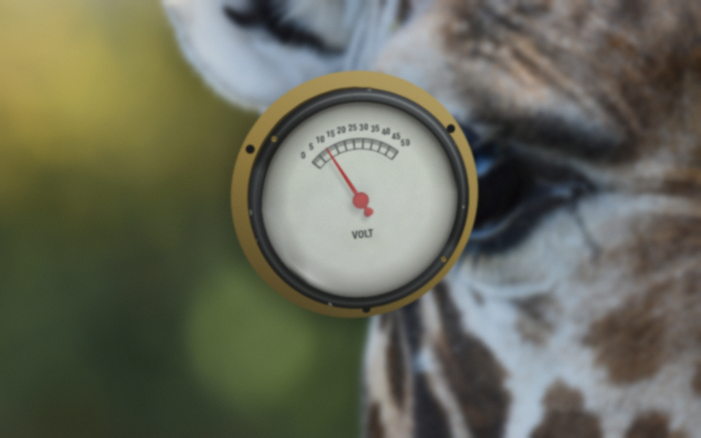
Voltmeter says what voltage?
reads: 10 V
